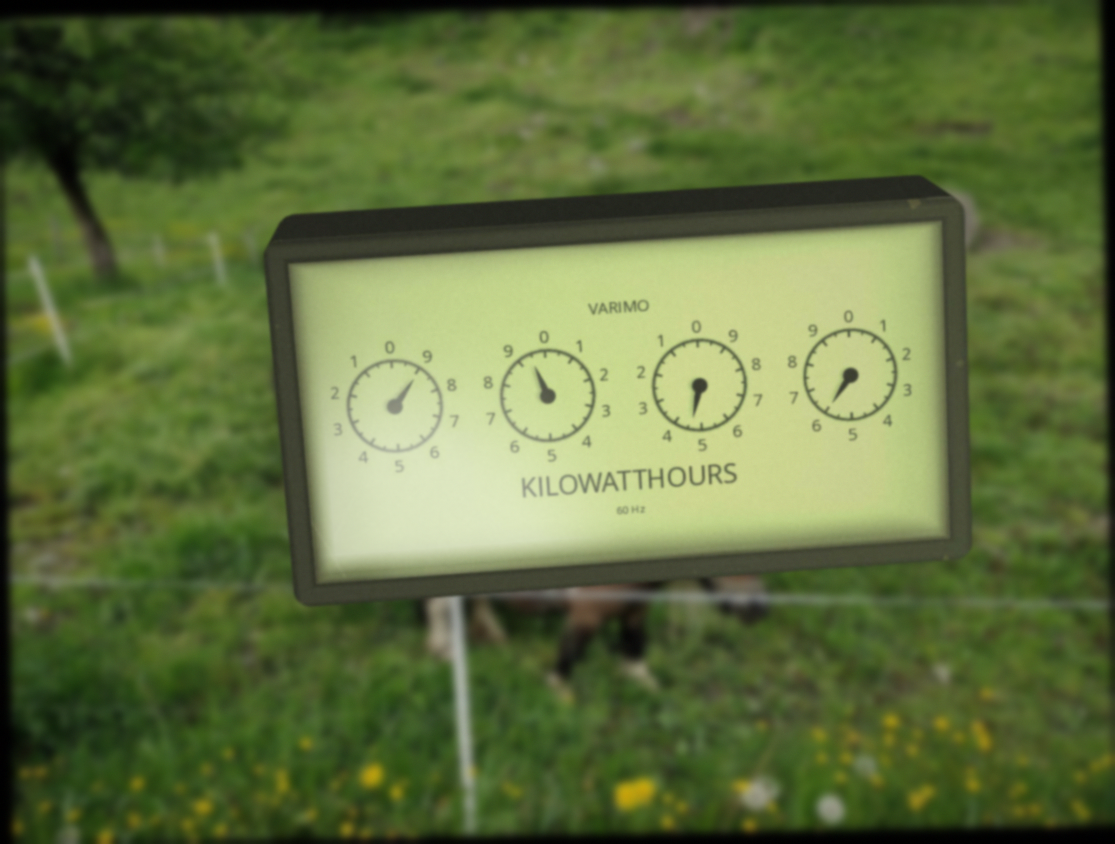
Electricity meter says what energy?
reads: 8946 kWh
